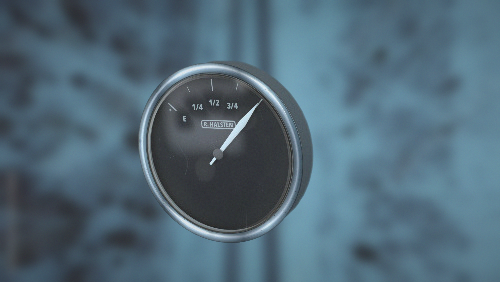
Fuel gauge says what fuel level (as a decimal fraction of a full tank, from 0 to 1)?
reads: 1
